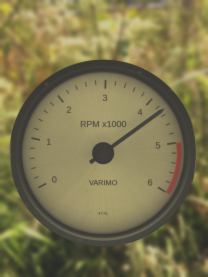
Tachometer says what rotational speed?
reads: 4300 rpm
